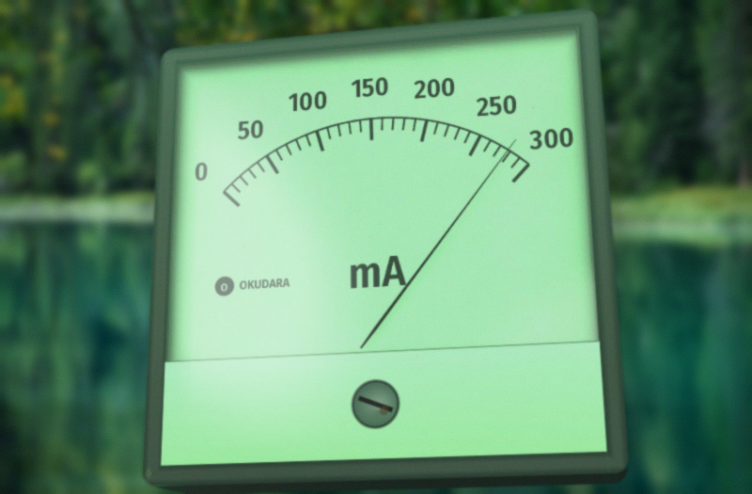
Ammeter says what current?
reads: 280 mA
